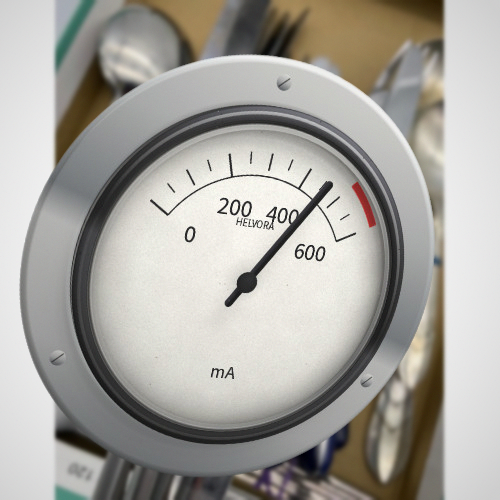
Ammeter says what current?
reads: 450 mA
